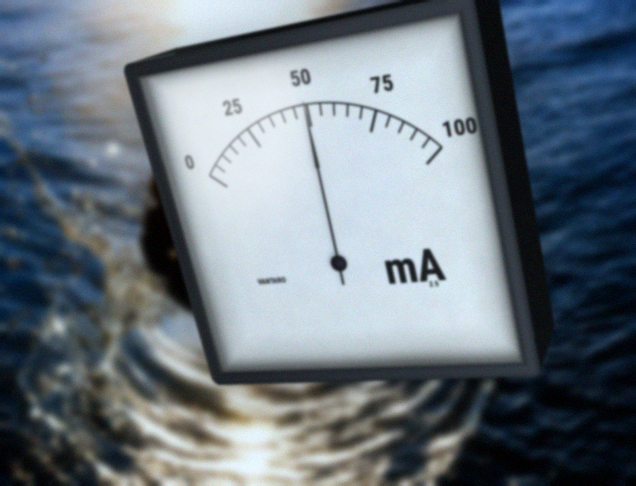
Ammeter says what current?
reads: 50 mA
